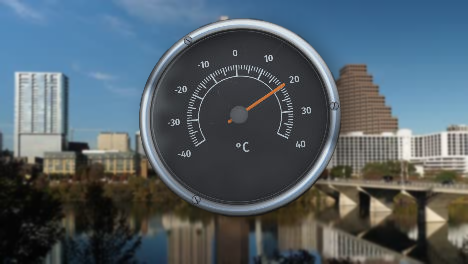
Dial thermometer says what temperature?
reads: 20 °C
